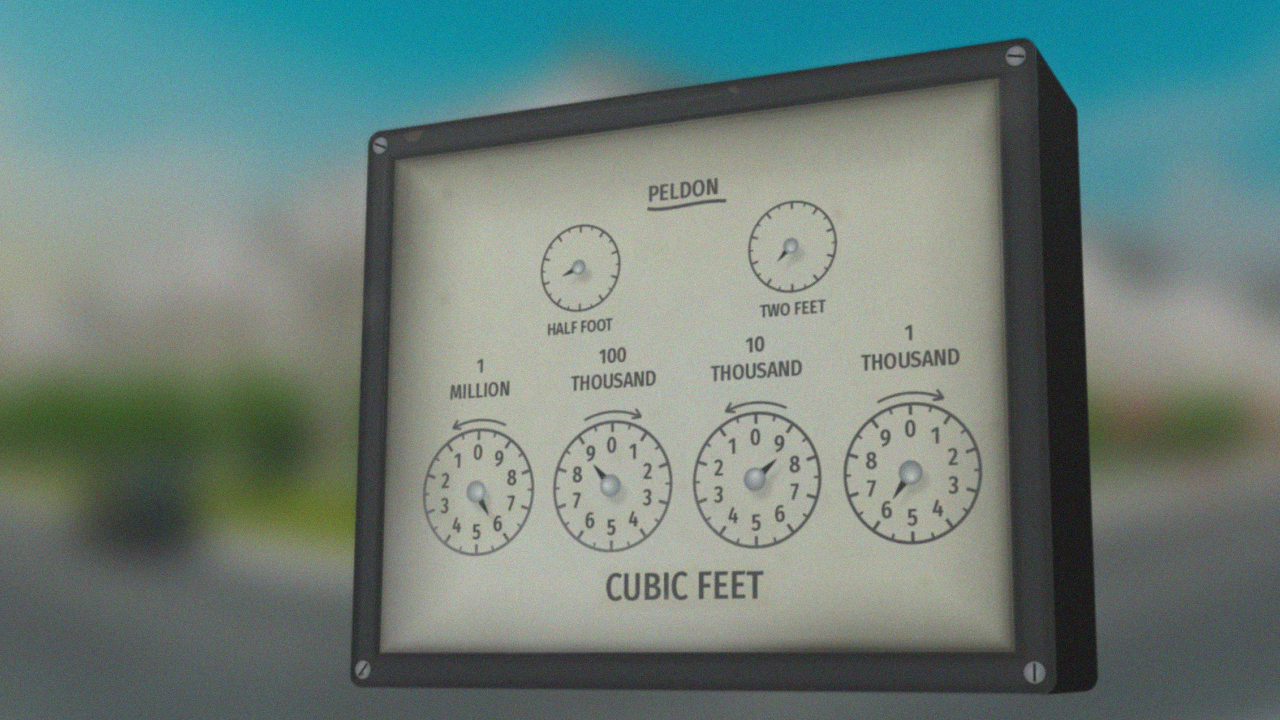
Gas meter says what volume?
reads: 588600 ft³
